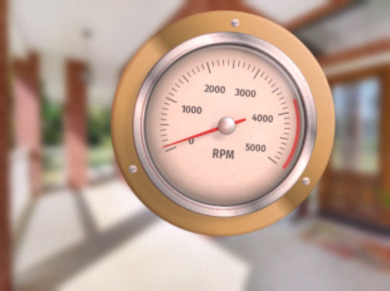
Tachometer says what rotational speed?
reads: 100 rpm
